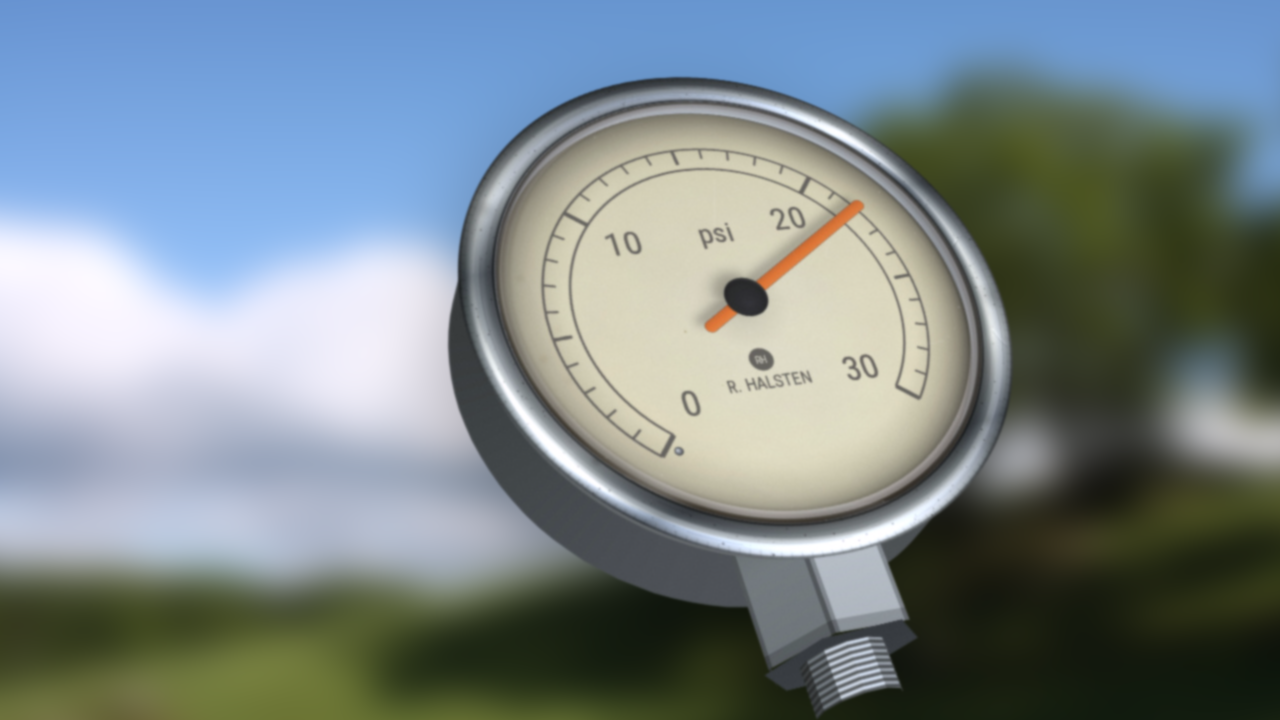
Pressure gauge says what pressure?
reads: 22 psi
